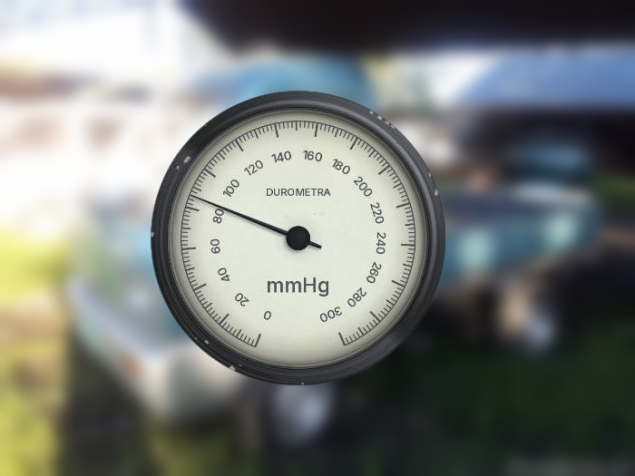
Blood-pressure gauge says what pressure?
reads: 86 mmHg
